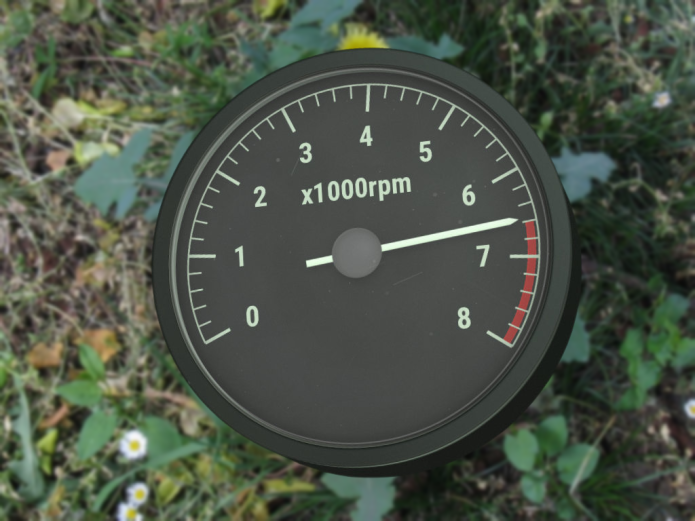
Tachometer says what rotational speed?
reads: 6600 rpm
